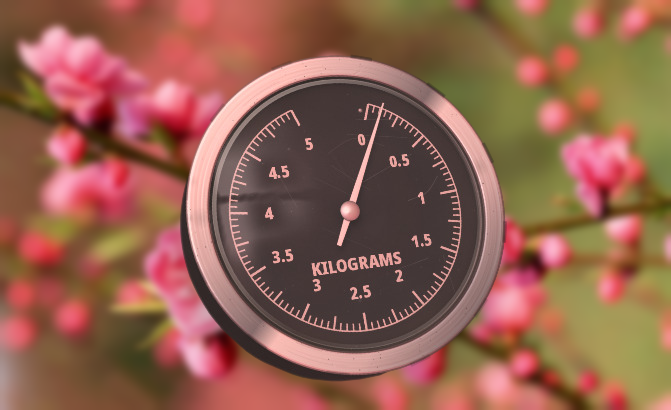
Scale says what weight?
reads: 0.1 kg
